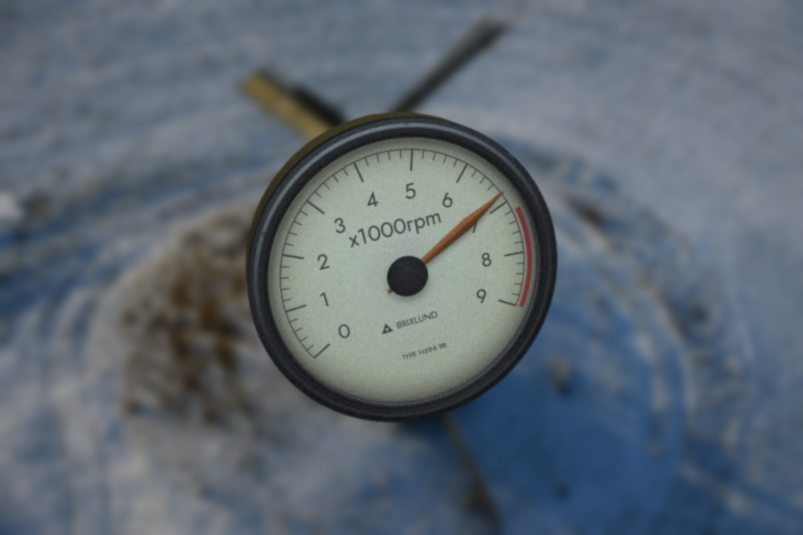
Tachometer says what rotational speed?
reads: 6800 rpm
